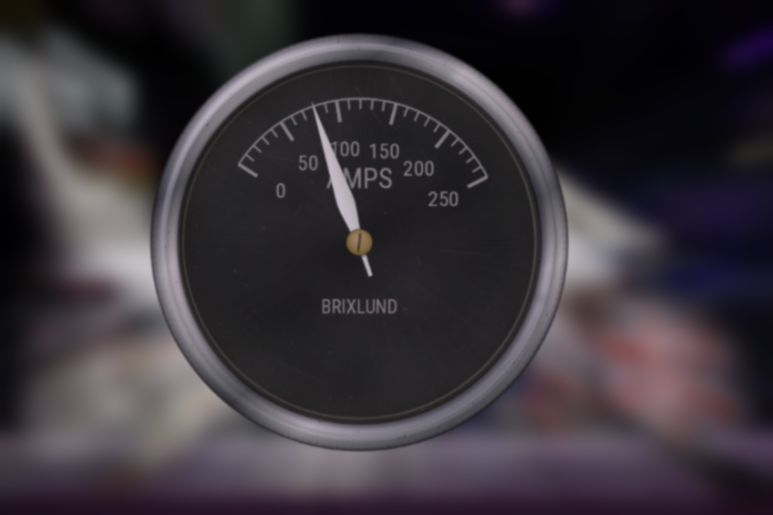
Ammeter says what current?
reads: 80 A
